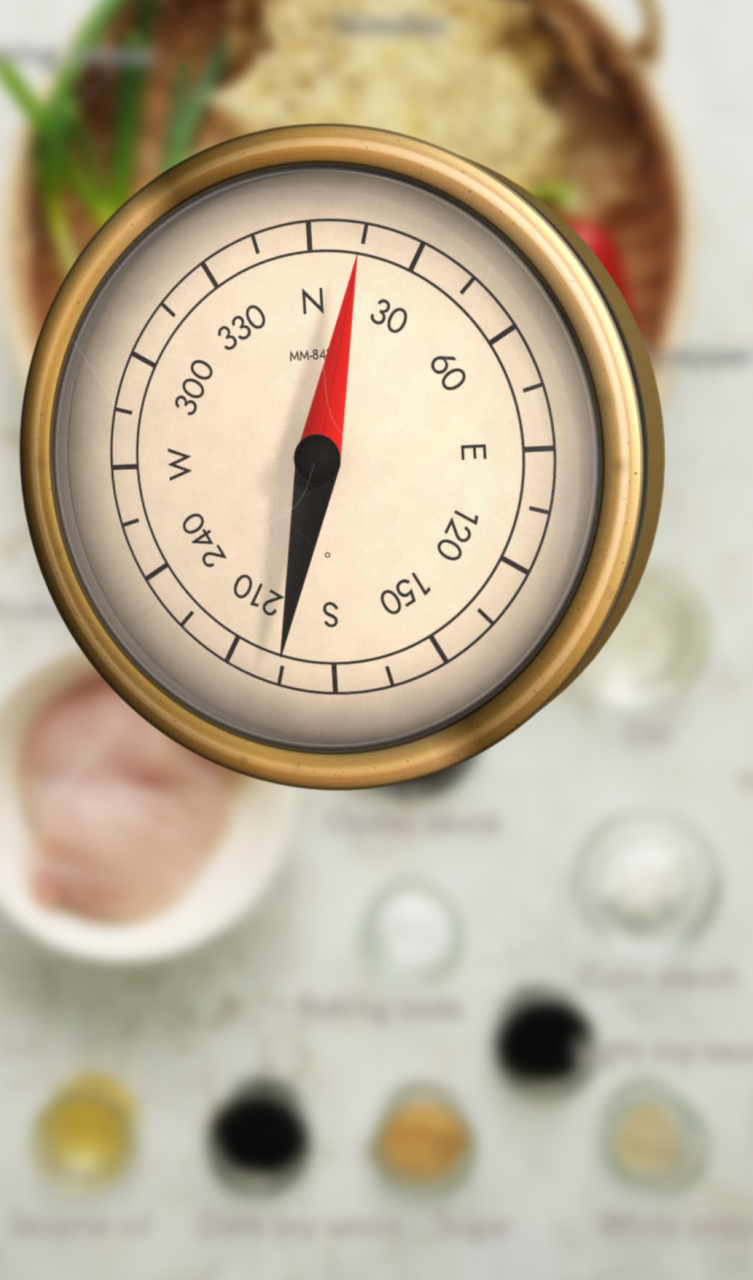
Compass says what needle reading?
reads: 15 °
